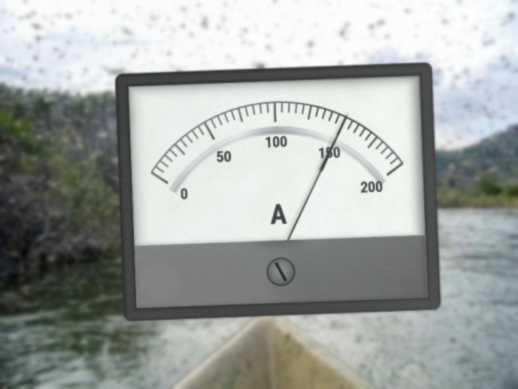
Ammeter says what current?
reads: 150 A
